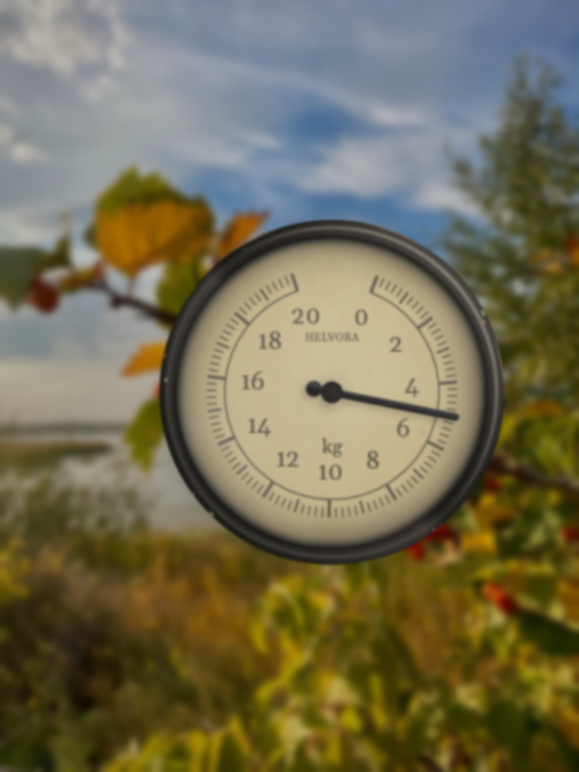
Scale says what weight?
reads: 5 kg
